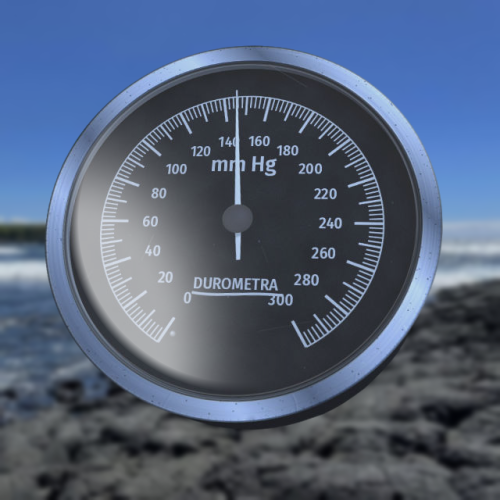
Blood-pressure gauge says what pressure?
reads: 146 mmHg
